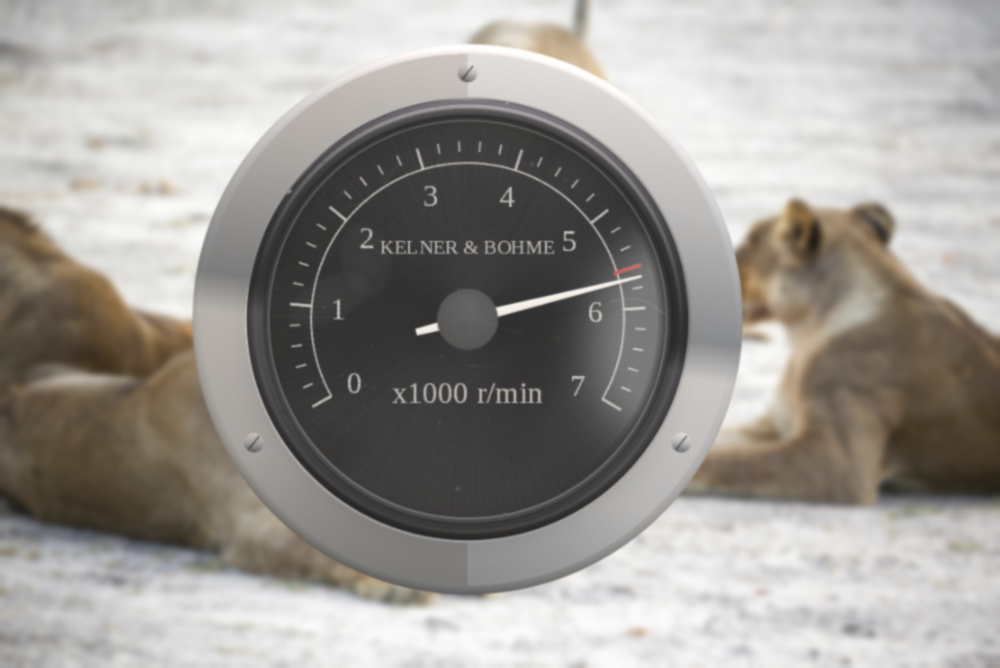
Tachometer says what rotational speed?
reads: 5700 rpm
